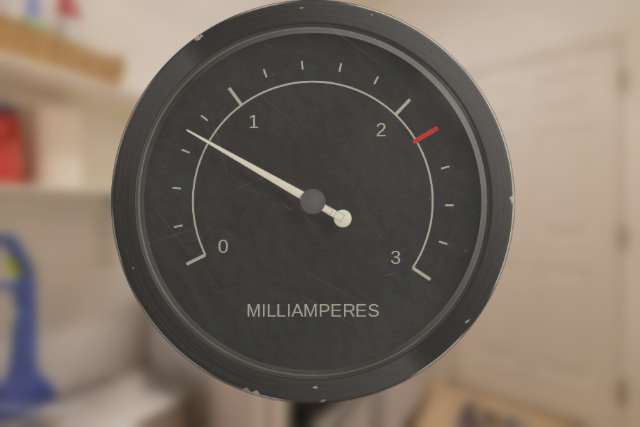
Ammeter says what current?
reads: 0.7 mA
